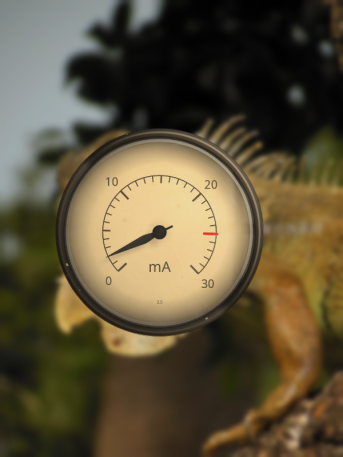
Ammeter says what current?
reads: 2 mA
